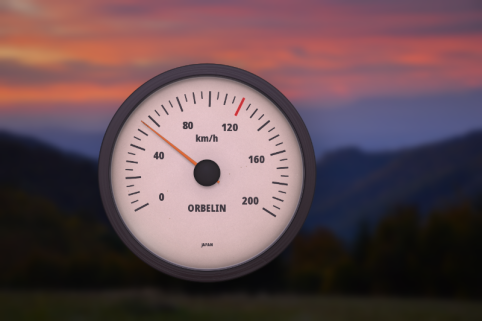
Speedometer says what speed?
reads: 55 km/h
